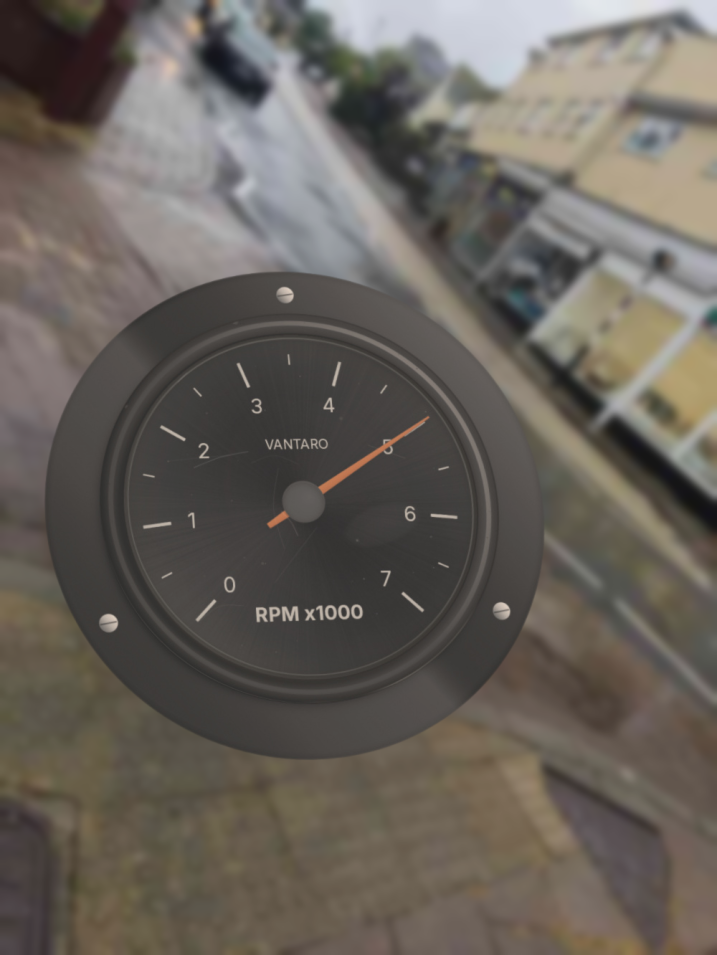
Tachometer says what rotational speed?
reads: 5000 rpm
